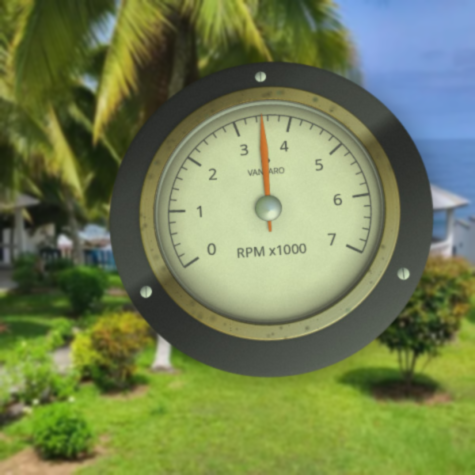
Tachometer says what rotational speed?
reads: 3500 rpm
